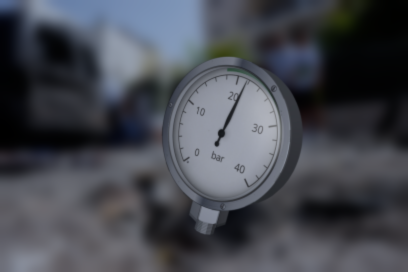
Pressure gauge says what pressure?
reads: 22 bar
